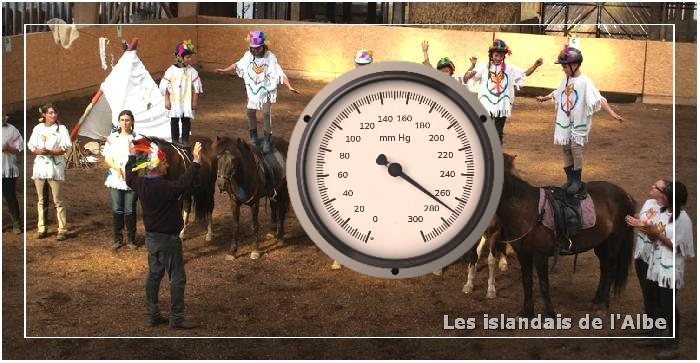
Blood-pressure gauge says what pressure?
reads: 270 mmHg
